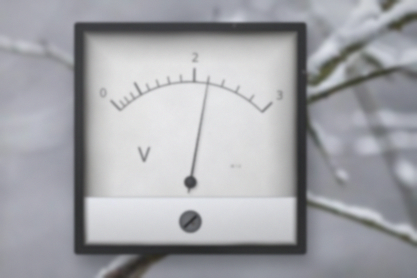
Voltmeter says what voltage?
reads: 2.2 V
